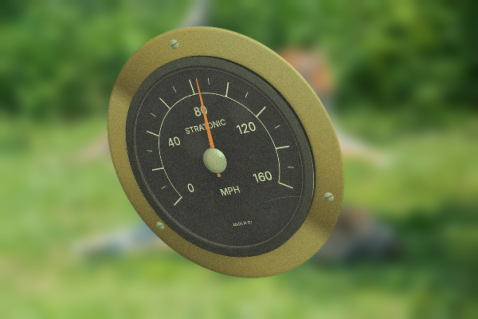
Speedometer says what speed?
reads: 85 mph
